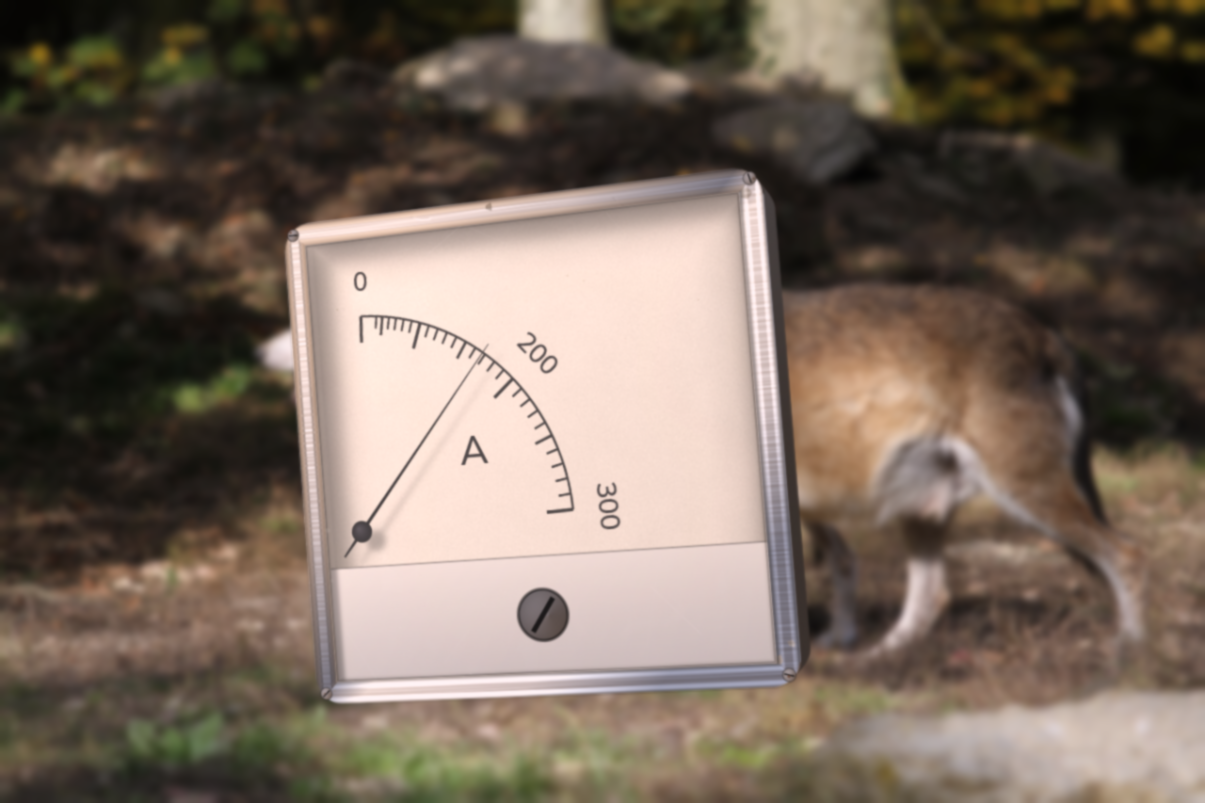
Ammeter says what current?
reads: 170 A
